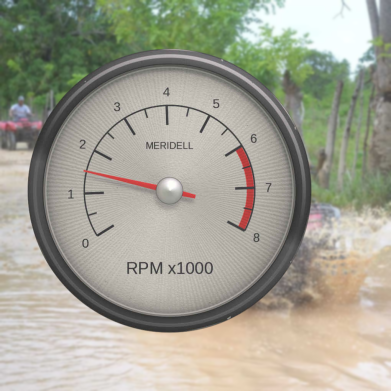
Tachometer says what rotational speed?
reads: 1500 rpm
